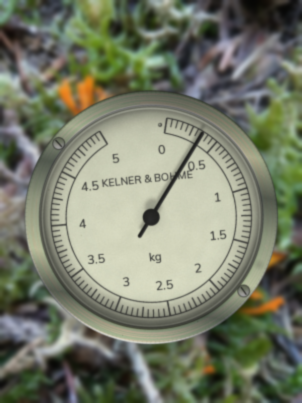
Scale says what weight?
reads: 0.35 kg
